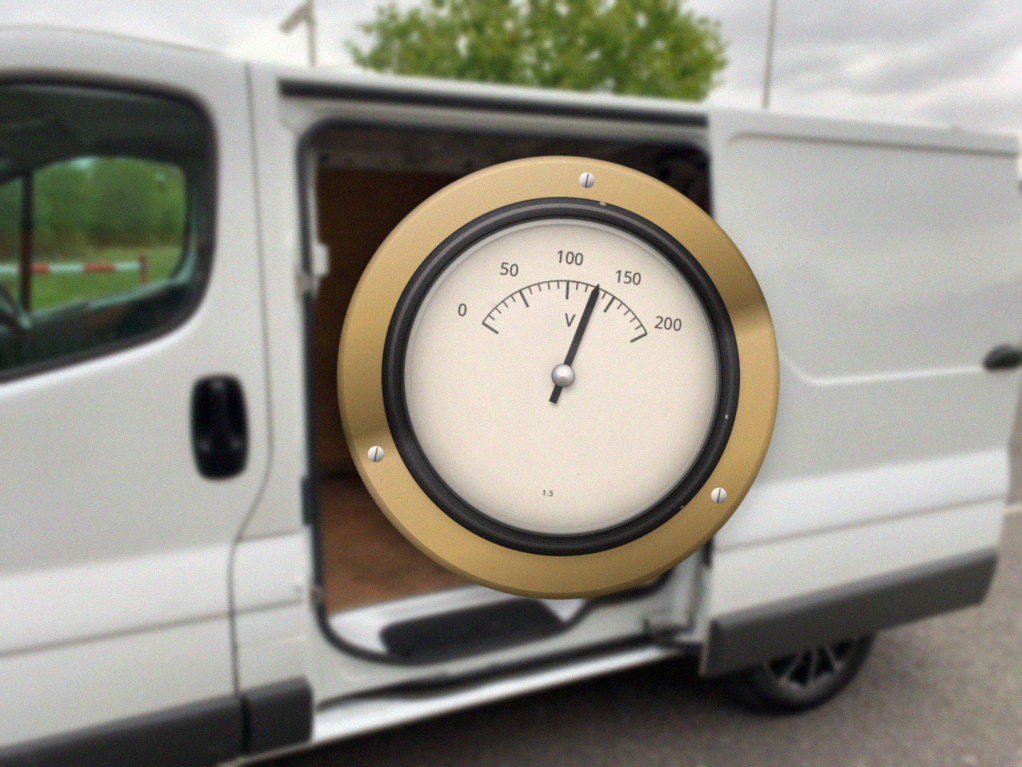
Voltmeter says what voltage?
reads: 130 V
